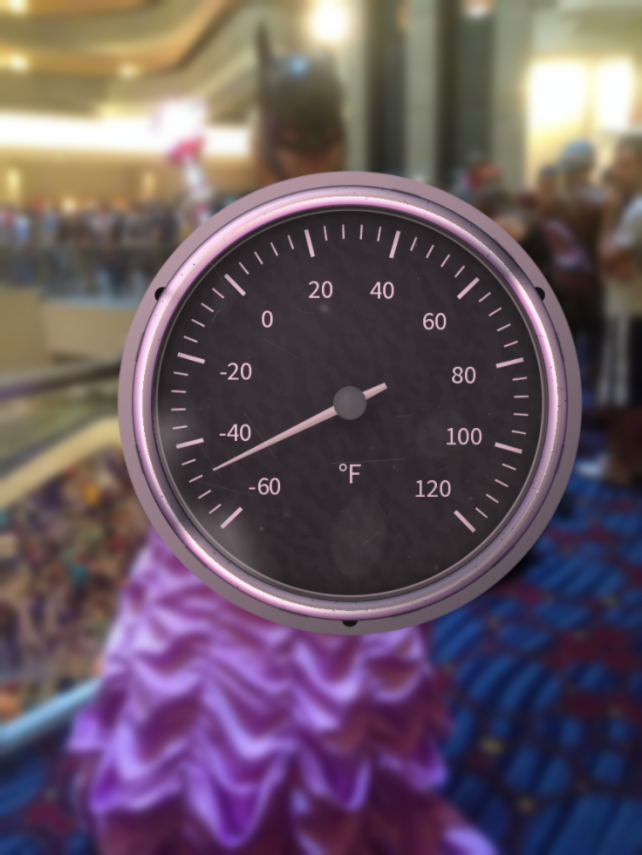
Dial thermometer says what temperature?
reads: -48 °F
